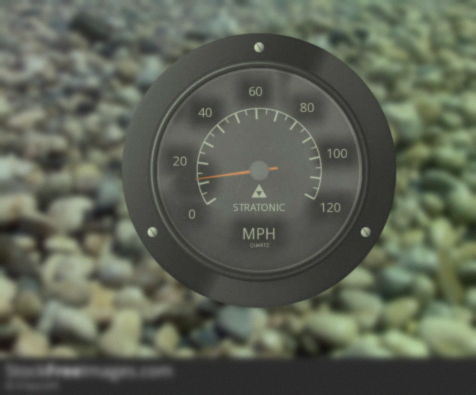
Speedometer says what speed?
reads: 12.5 mph
